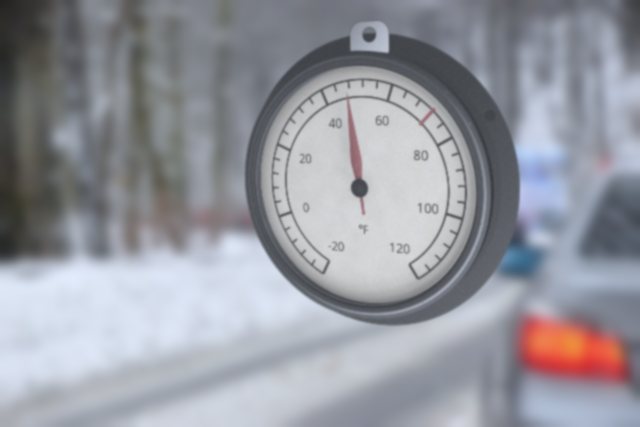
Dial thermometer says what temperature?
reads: 48 °F
